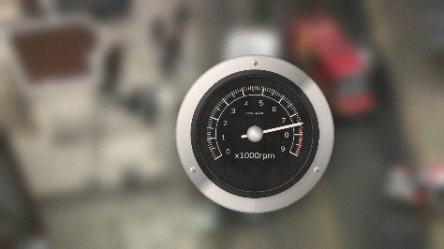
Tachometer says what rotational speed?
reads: 7500 rpm
